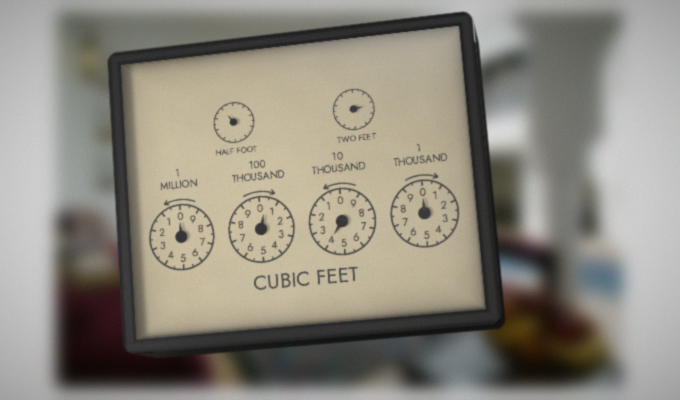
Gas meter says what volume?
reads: 4000 ft³
